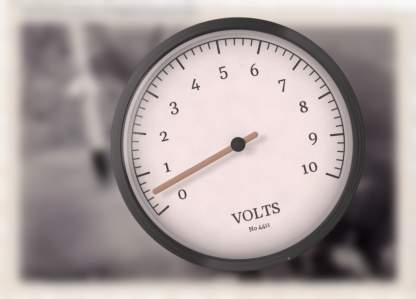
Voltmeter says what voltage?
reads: 0.5 V
